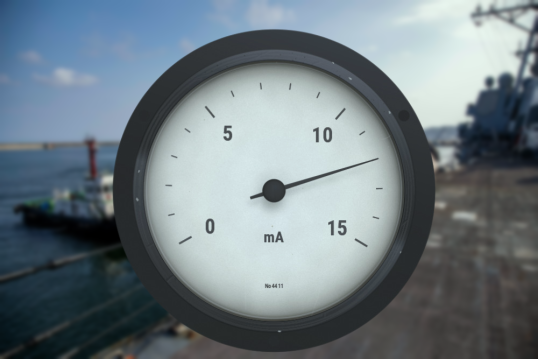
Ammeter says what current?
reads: 12 mA
